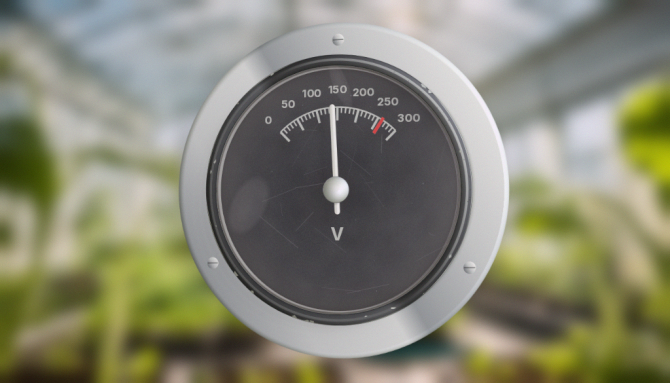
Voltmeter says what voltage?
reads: 140 V
